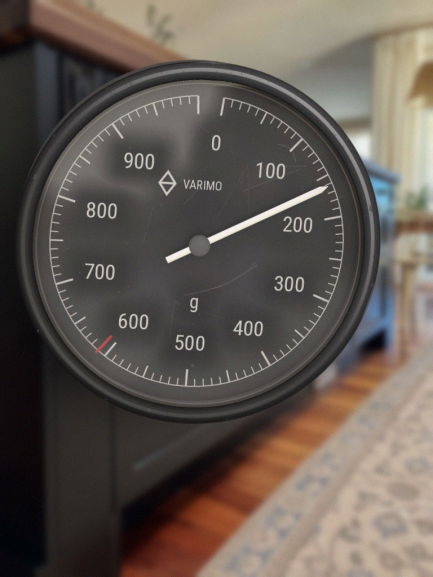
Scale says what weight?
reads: 160 g
